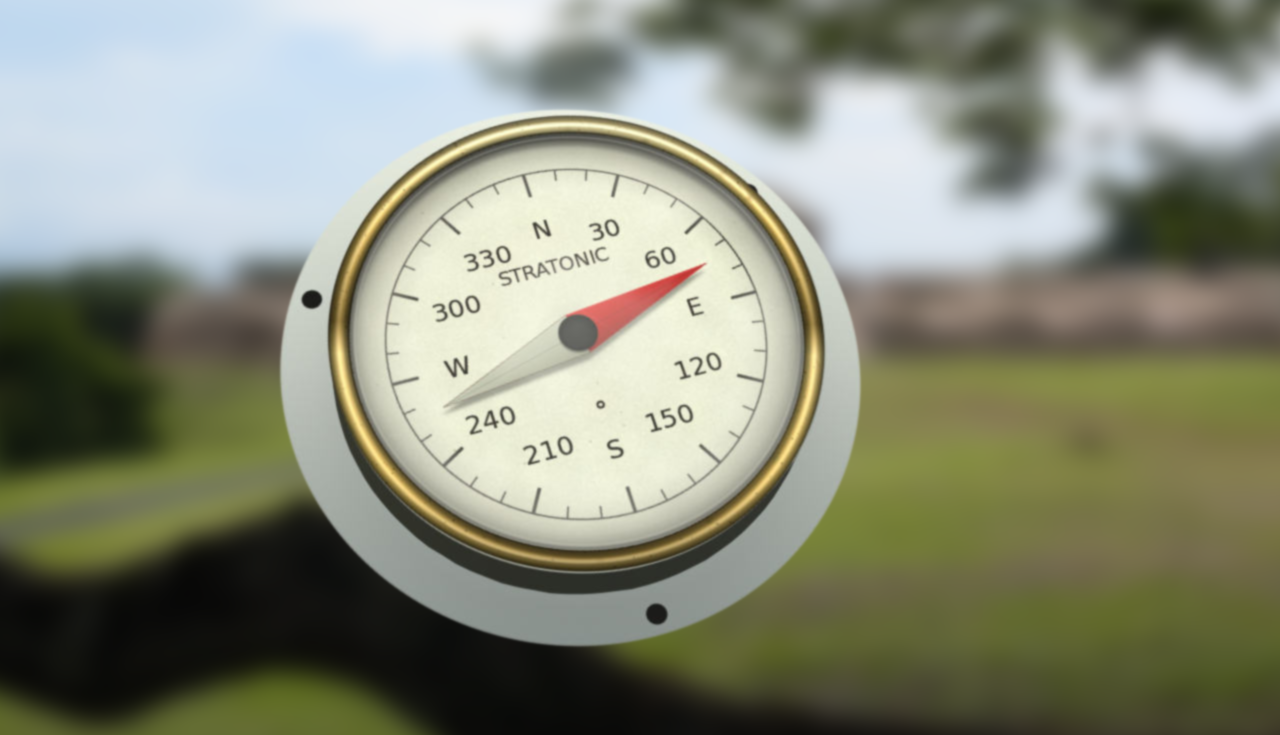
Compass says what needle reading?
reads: 75 °
